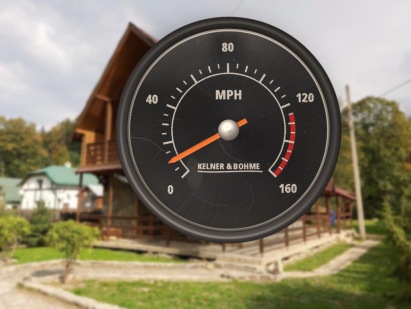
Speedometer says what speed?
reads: 10 mph
